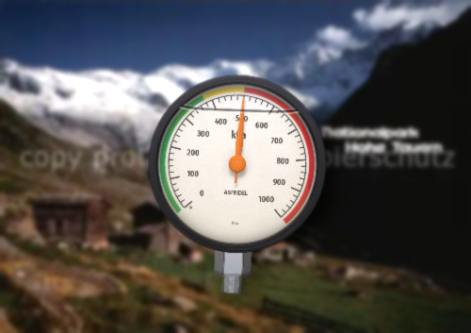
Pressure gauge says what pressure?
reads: 500 kPa
